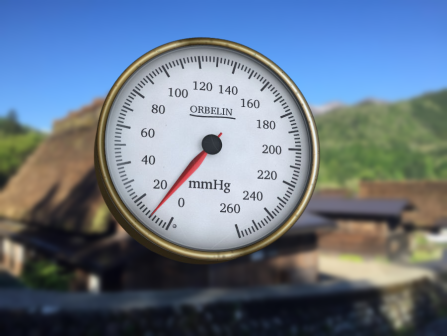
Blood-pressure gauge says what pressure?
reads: 10 mmHg
